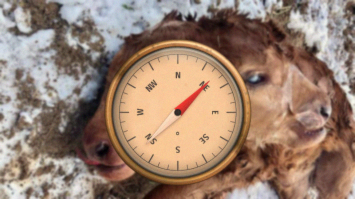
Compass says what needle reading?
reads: 45 °
